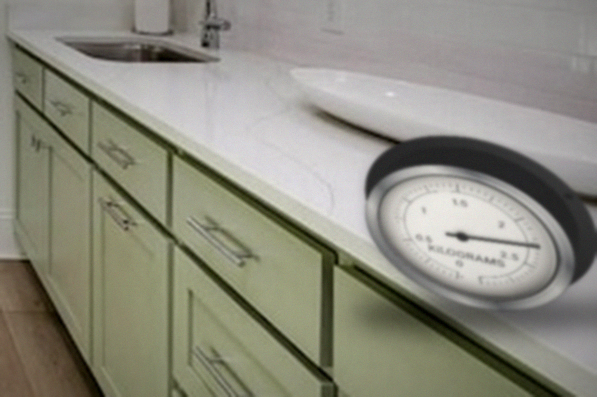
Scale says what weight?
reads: 2.25 kg
